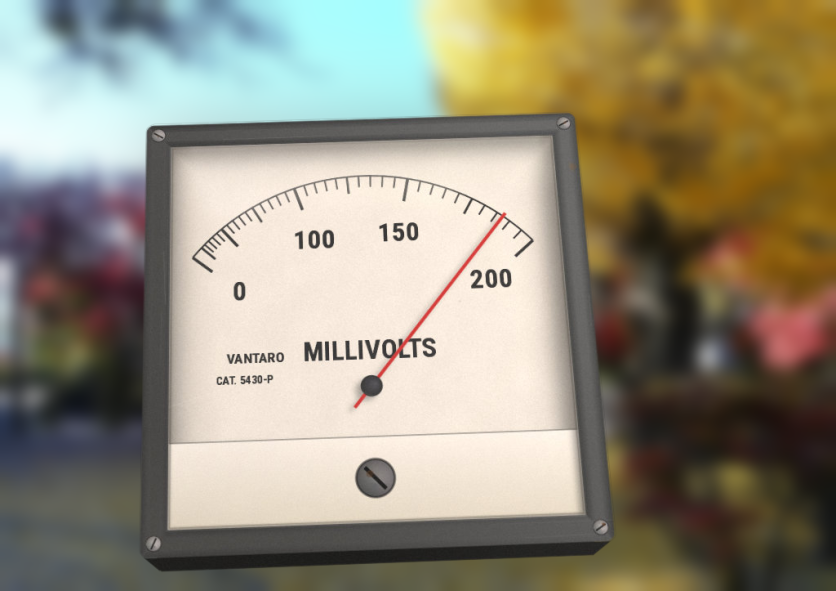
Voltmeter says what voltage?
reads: 187.5 mV
